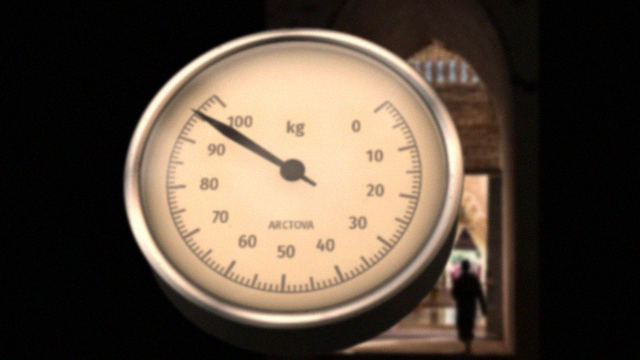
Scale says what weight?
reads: 95 kg
